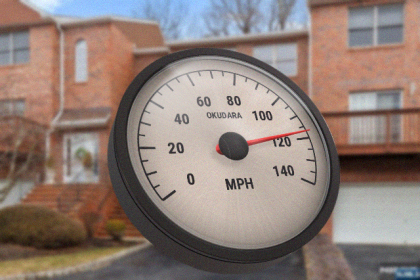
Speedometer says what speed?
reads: 117.5 mph
